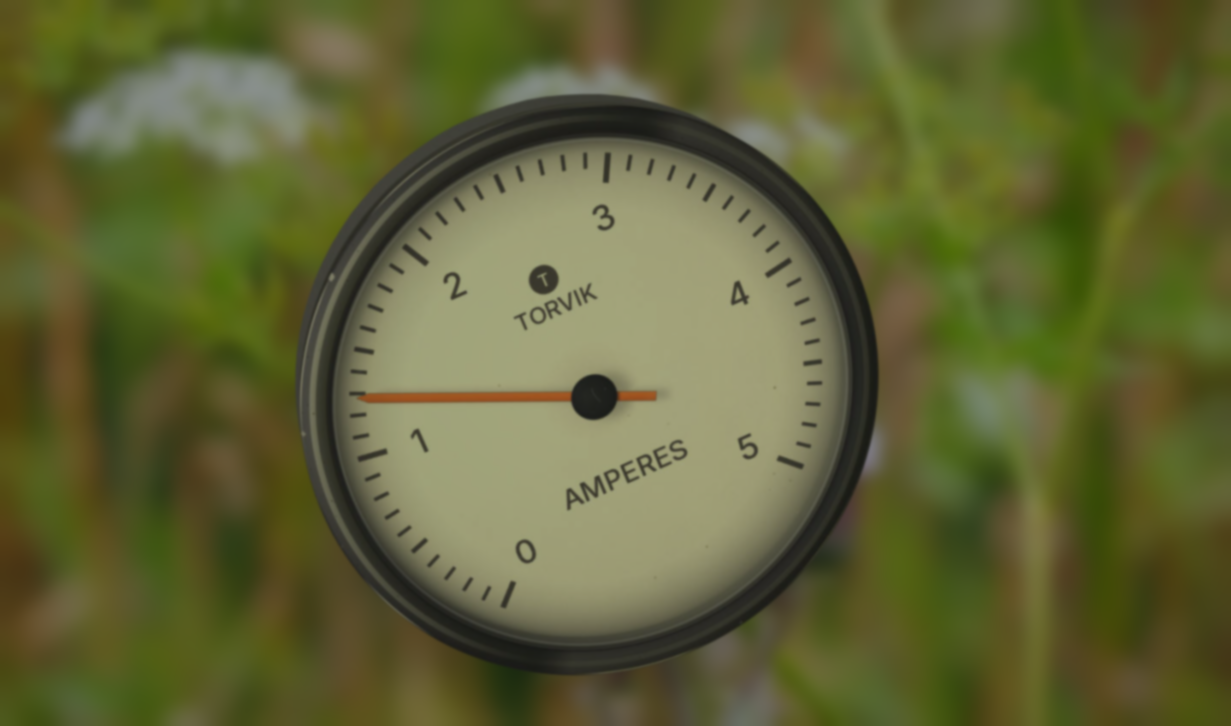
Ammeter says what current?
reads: 1.3 A
